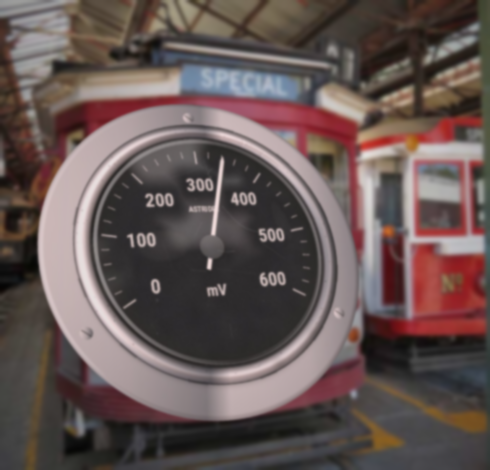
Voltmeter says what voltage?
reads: 340 mV
